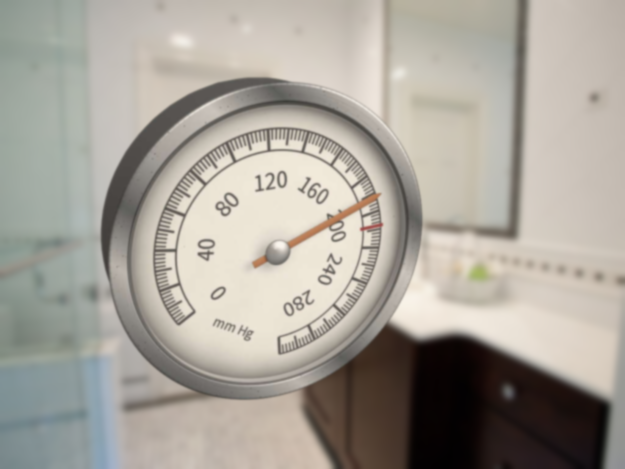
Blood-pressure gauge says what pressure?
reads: 190 mmHg
